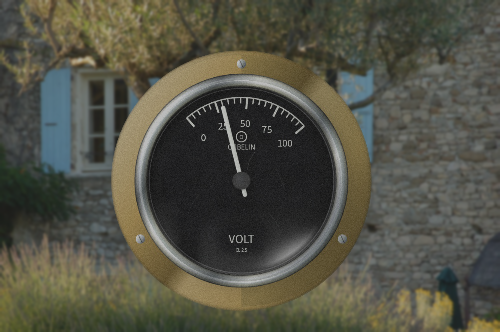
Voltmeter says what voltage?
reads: 30 V
